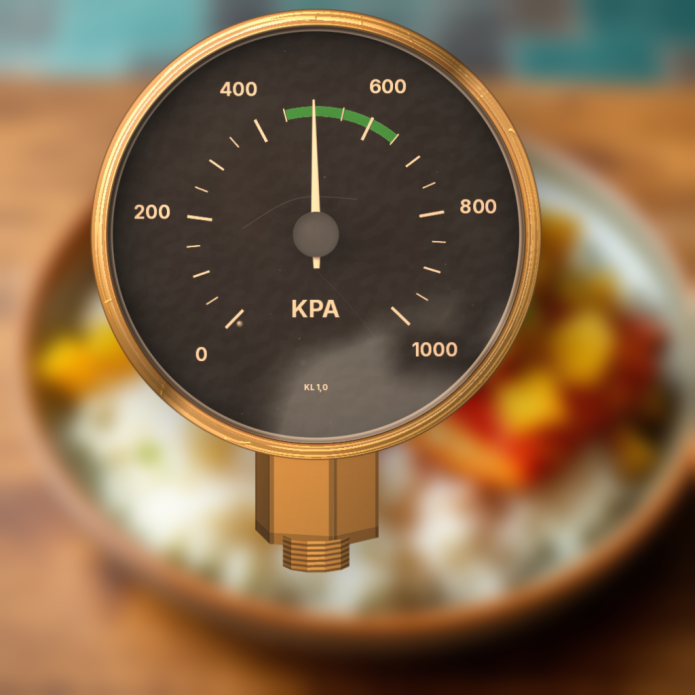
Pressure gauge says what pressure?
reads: 500 kPa
